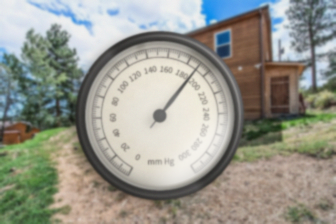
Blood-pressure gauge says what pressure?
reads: 190 mmHg
